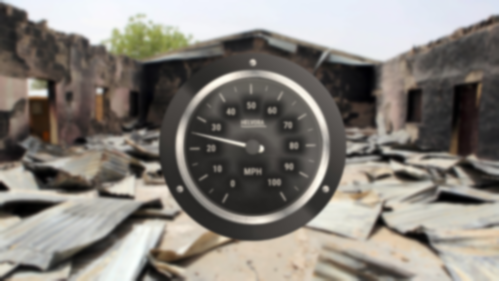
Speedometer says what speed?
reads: 25 mph
